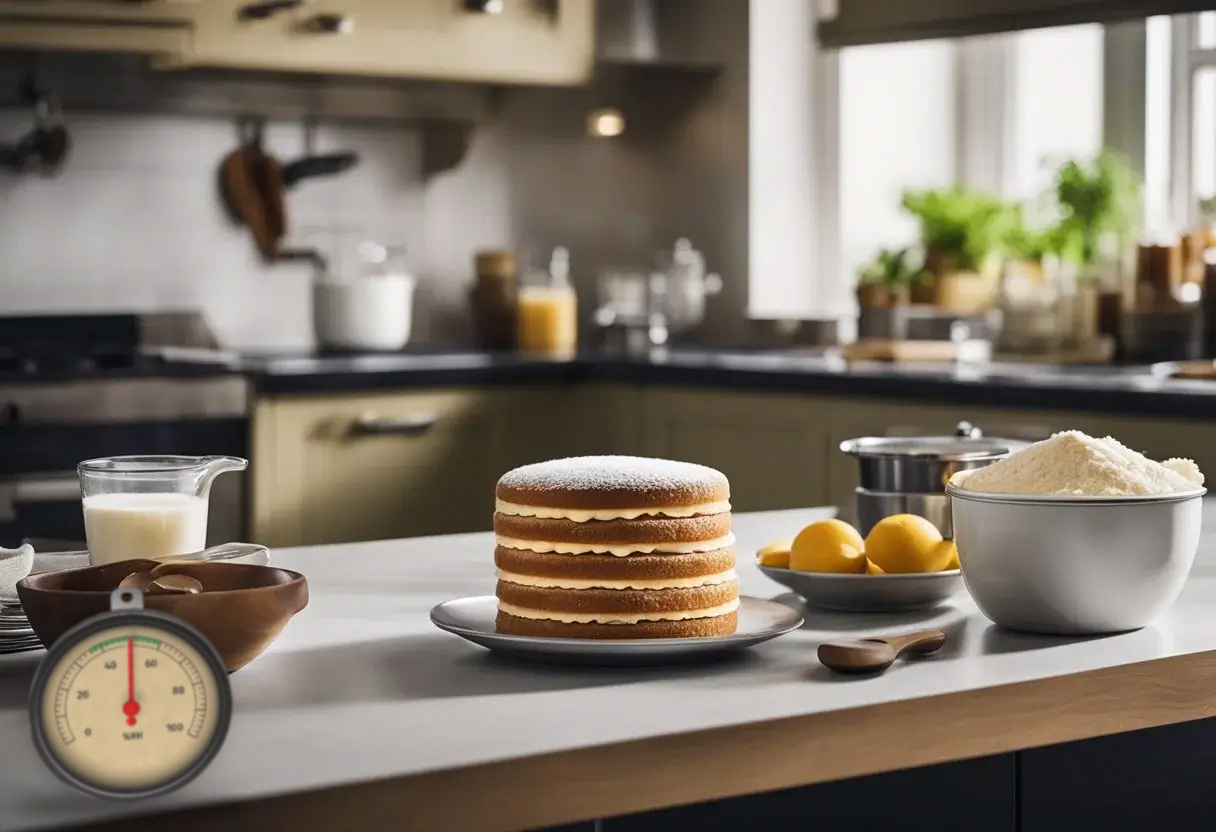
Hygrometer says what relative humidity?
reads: 50 %
